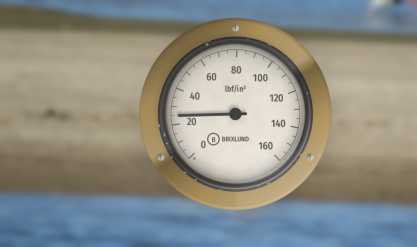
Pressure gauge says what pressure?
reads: 25 psi
